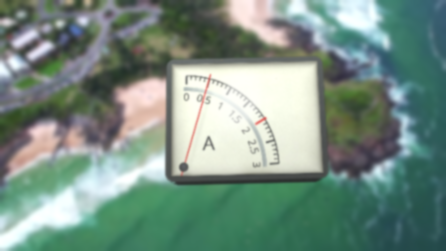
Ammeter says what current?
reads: 0.5 A
